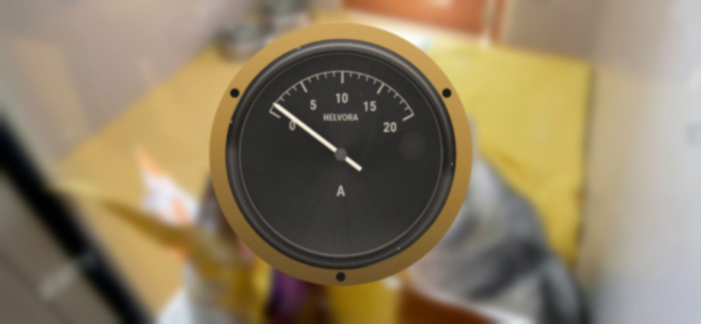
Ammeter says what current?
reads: 1 A
